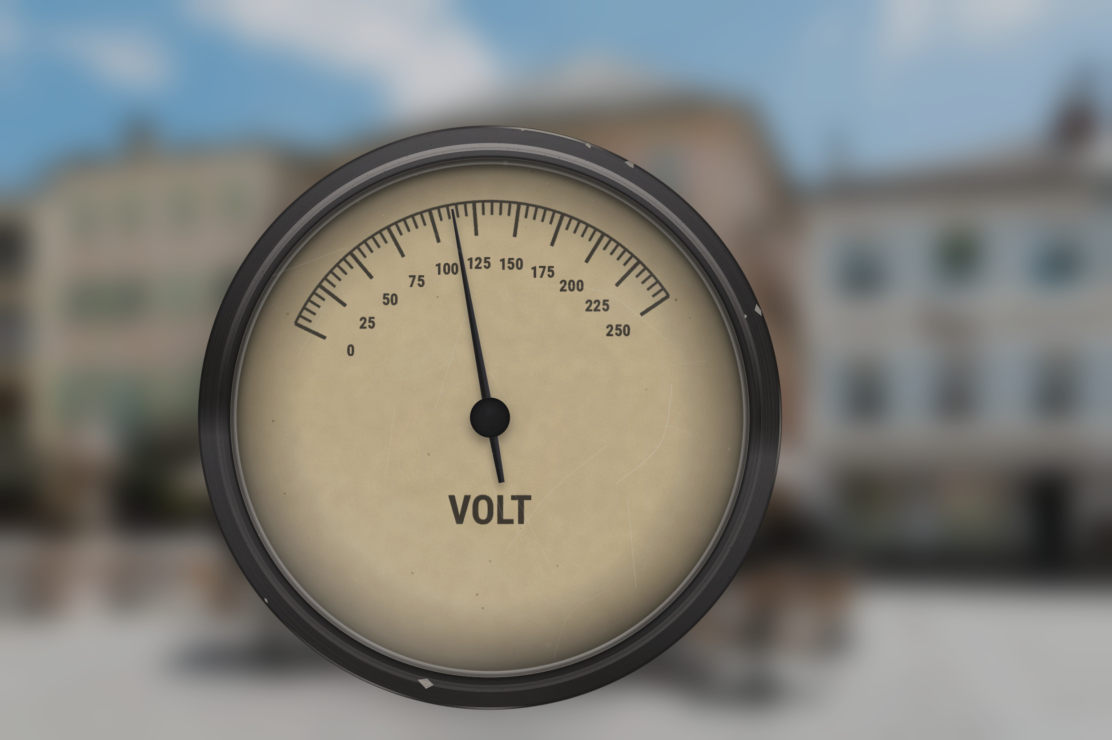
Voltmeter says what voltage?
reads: 112.5 V
